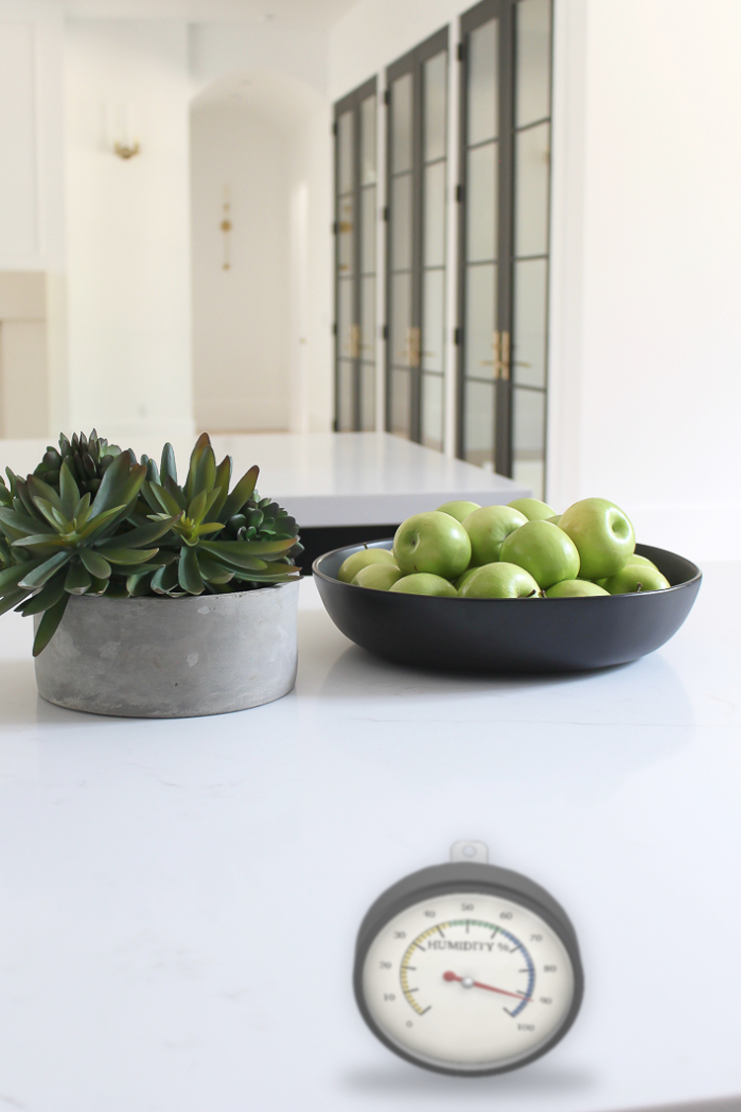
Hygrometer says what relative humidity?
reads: 90 %
